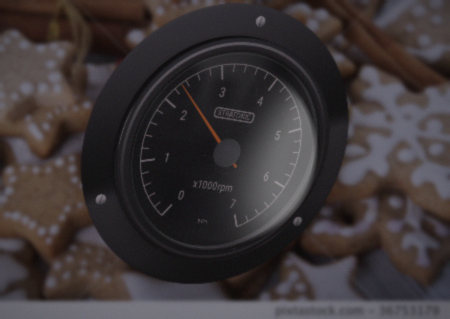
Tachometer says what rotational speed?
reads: 2300 rpm
